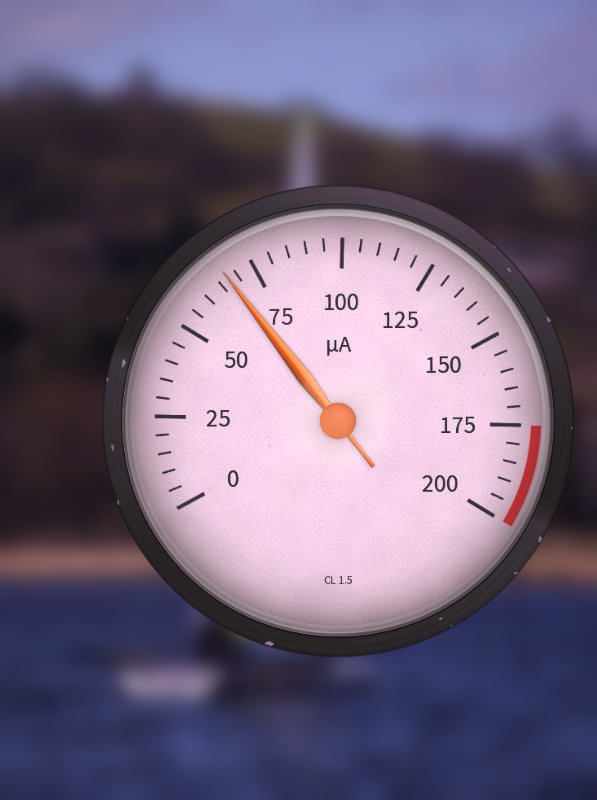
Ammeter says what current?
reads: 67.5 µA
